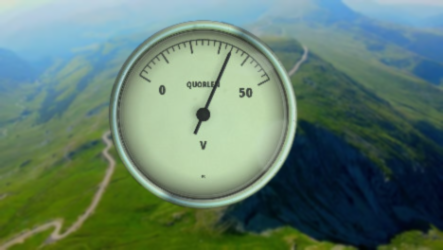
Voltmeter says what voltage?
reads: 34 V
